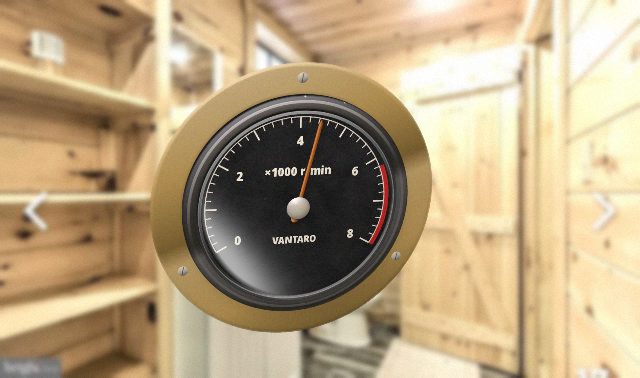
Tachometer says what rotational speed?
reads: 4400 rpm
